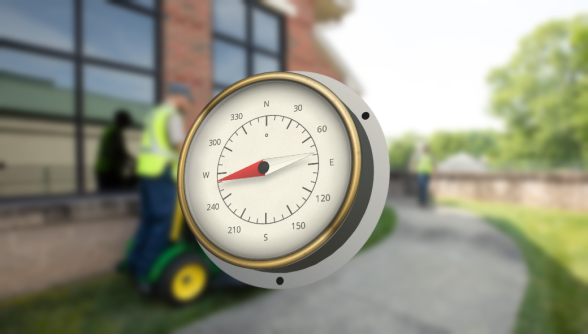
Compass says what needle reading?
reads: 260 °
